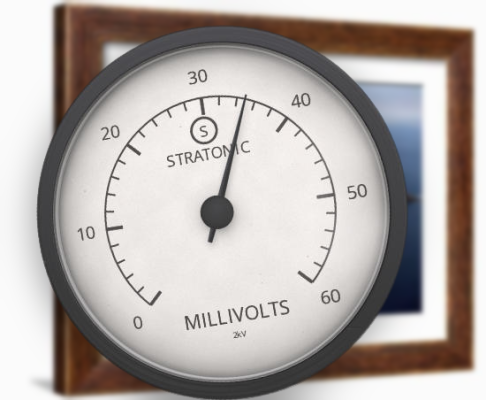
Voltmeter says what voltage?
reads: 35 mV
